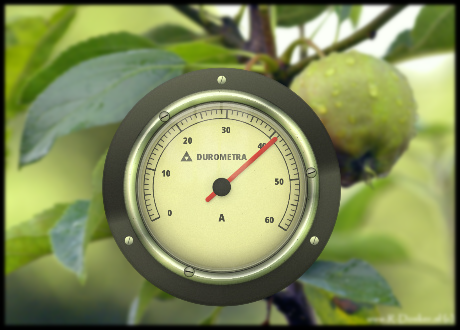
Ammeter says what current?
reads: 41 A
